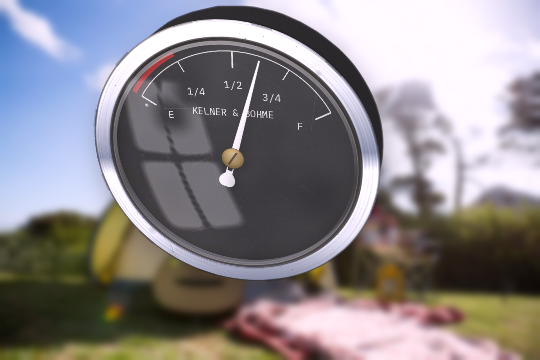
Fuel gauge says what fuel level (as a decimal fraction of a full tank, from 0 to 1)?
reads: 0.625
